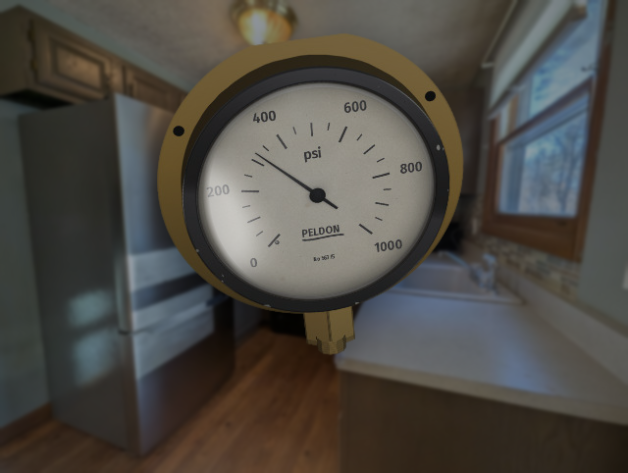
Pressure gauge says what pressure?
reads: 325 psi
